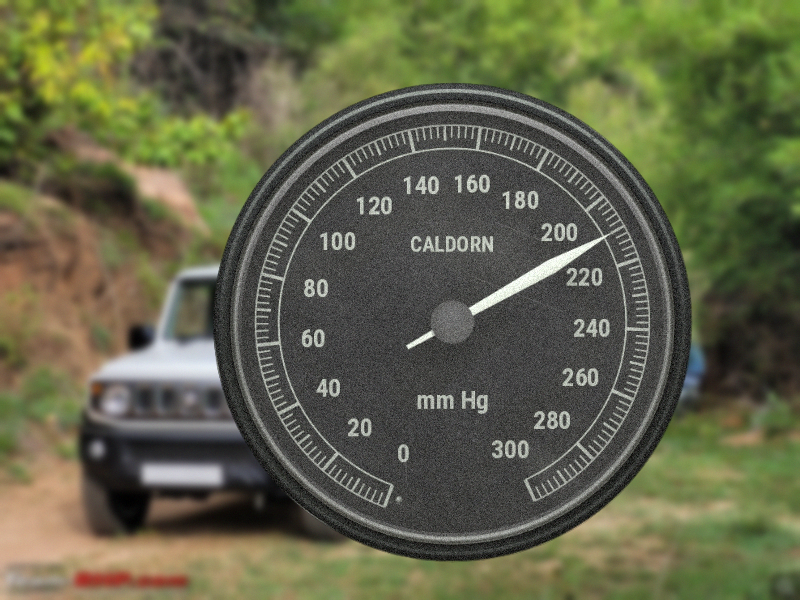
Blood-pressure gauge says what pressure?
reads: 210 mmHg
